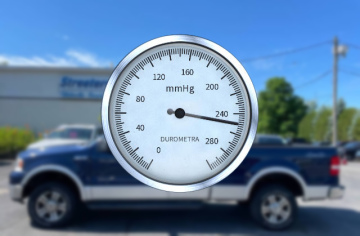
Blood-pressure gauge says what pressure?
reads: 250 mmHg
